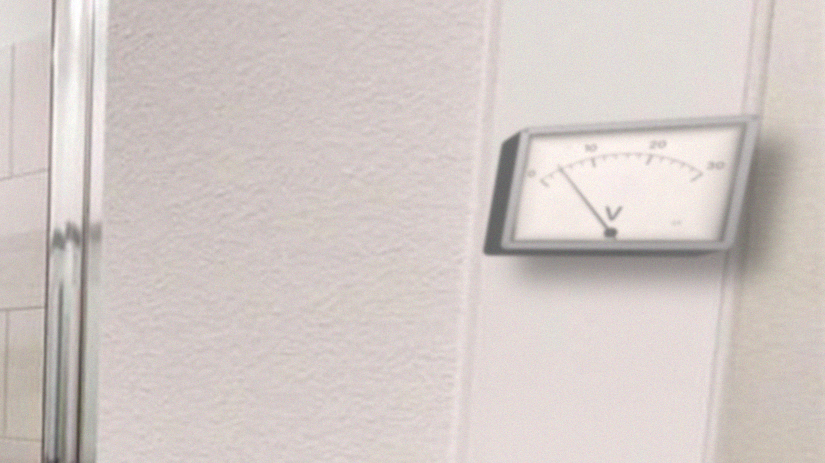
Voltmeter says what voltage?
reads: 4 V
